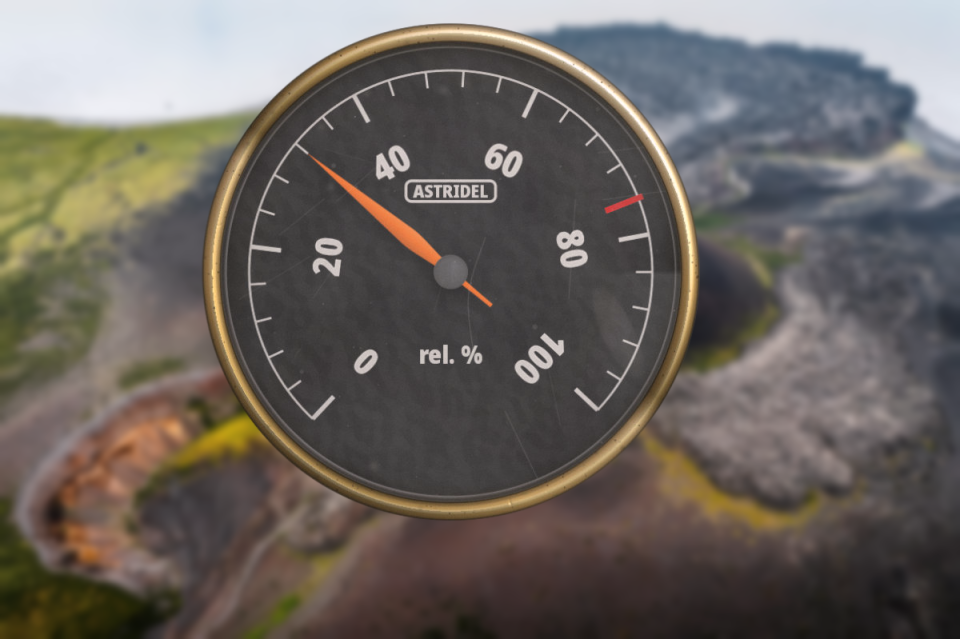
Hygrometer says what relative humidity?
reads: 32 %
